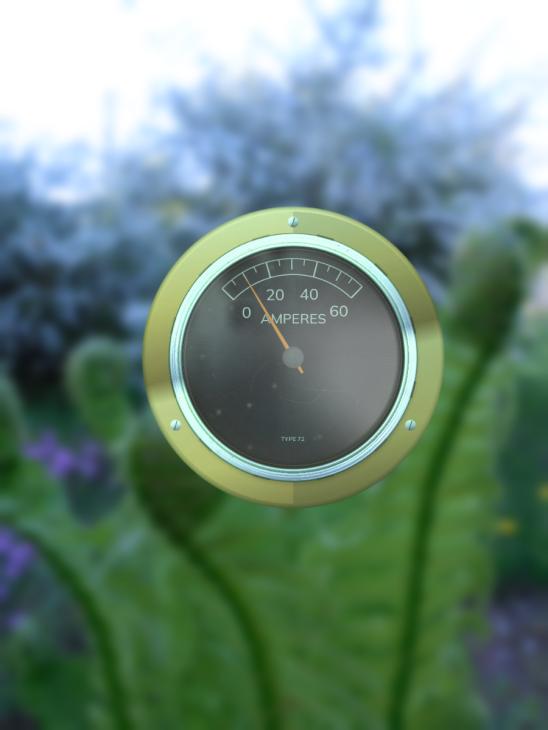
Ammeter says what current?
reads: 10 A
